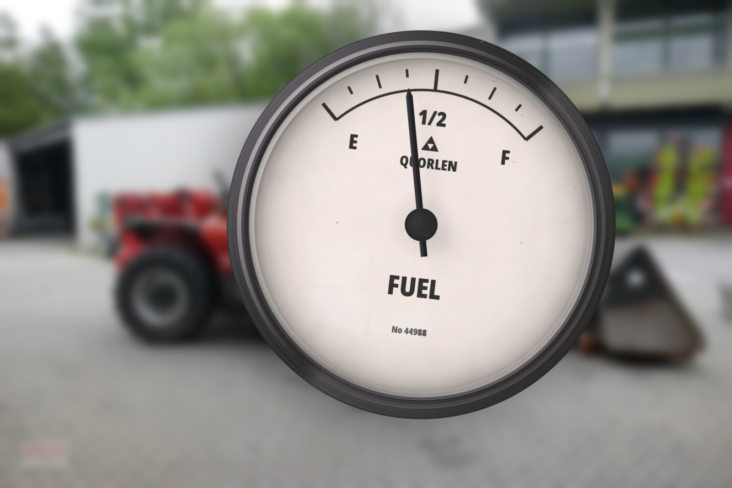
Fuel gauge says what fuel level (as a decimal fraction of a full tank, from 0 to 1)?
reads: 0.375
